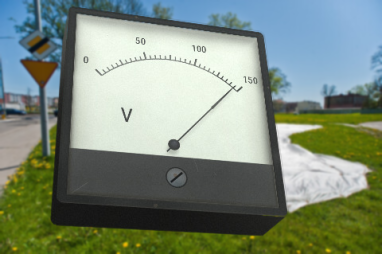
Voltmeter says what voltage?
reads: 145 V
